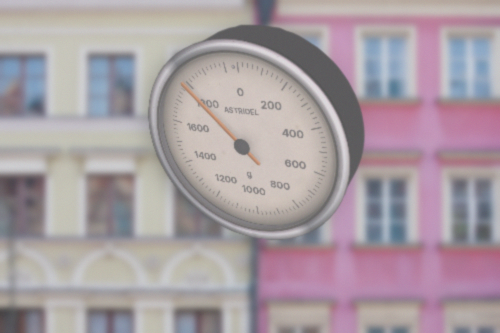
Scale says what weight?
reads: 1800 g
